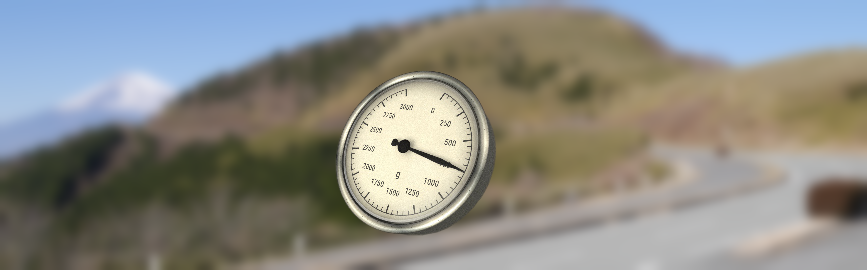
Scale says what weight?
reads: 750 g
